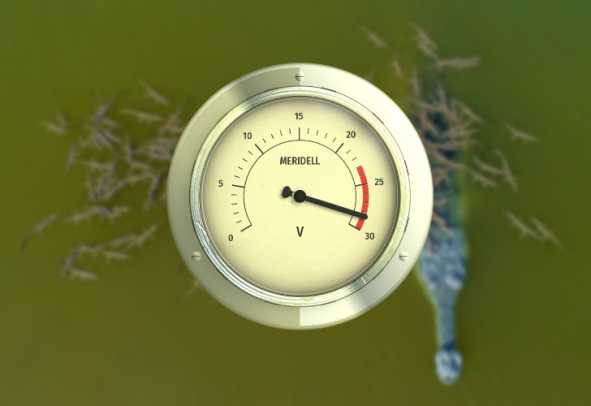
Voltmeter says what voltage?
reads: 28.5 V
